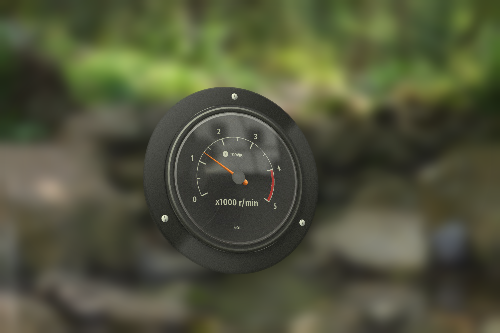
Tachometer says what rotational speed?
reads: 1250 rpm
